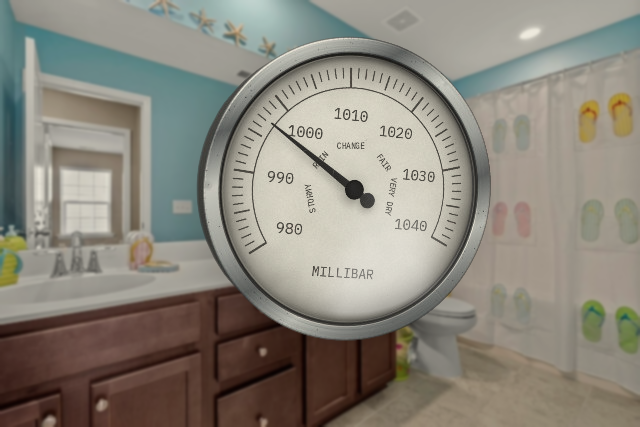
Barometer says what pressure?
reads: 997 mbar
